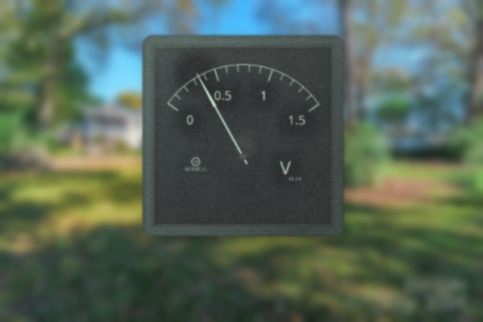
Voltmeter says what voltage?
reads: 0.35 V
